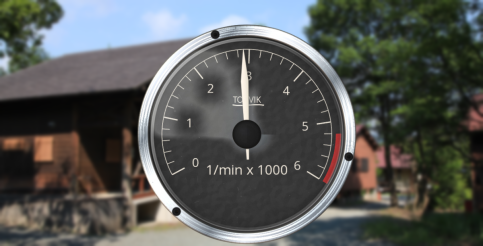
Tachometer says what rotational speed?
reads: 2900 rpm
